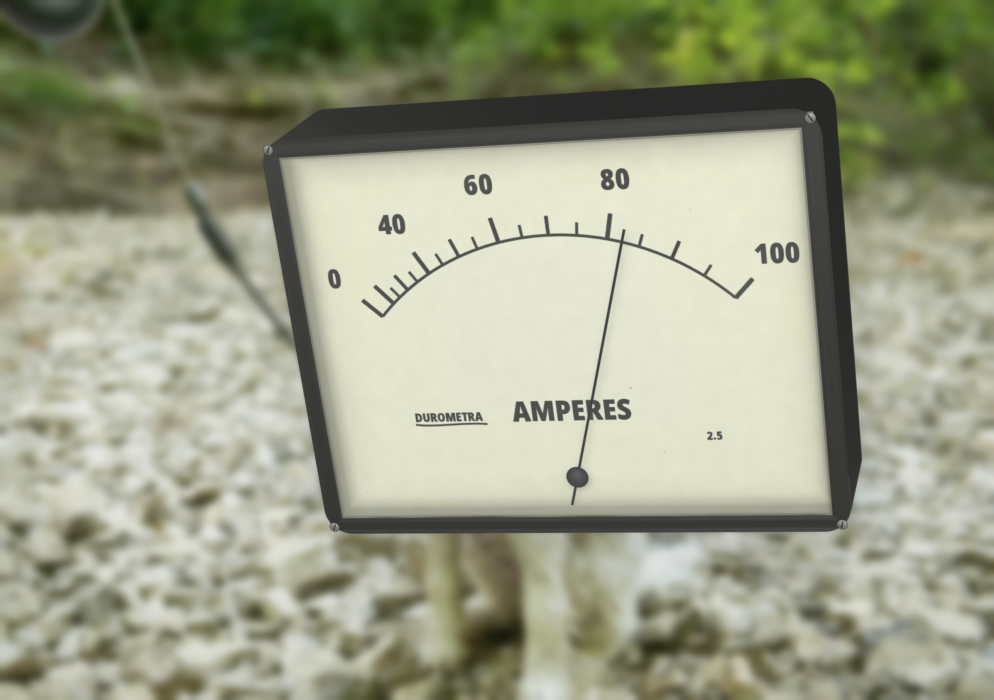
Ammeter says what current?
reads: 82.5 A
